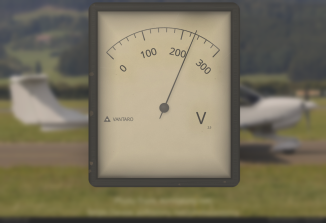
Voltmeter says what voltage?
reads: 230 V
